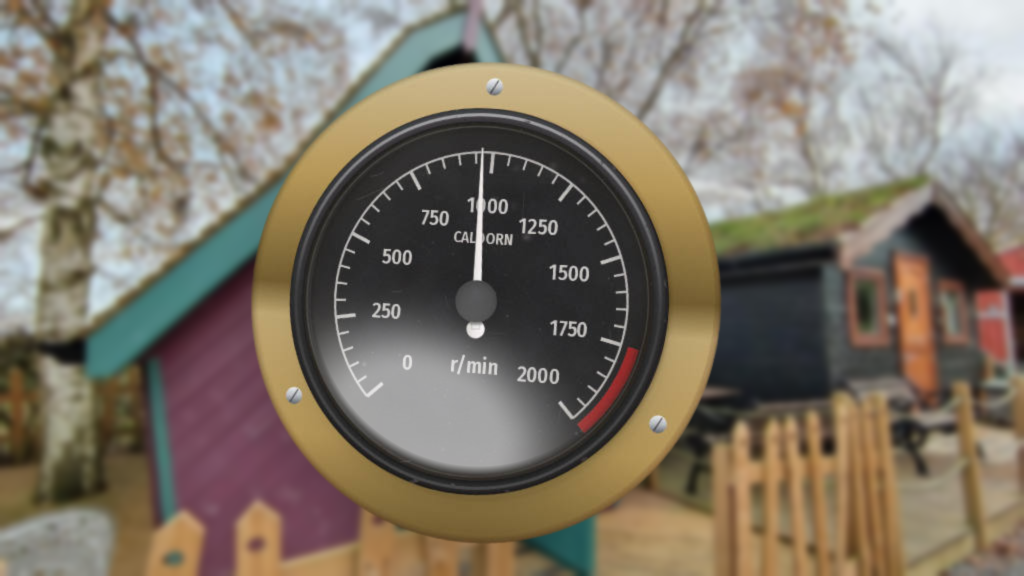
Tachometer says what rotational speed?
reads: 975 rpm
